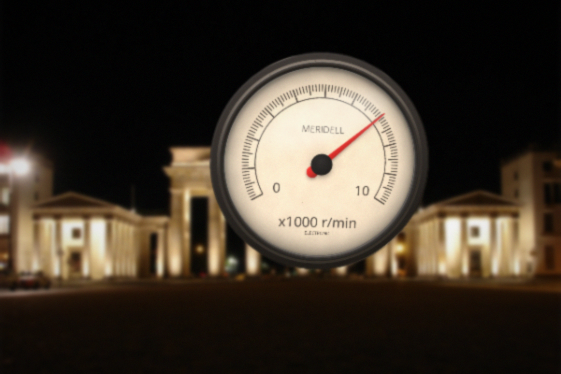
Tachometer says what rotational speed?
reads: 7000 rpm
